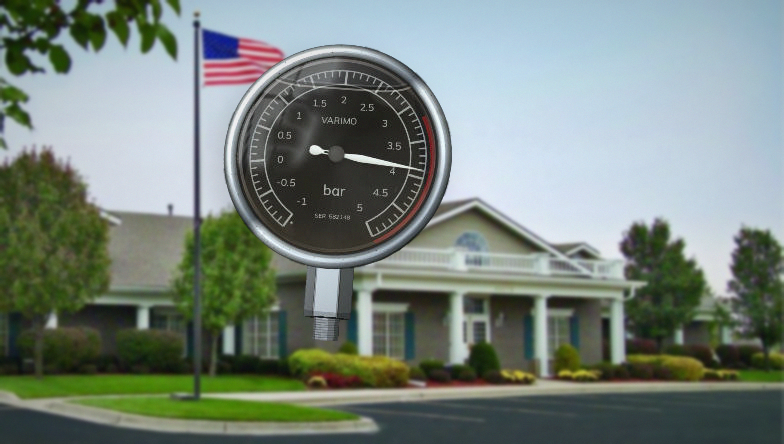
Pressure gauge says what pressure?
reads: 3.9 bar
